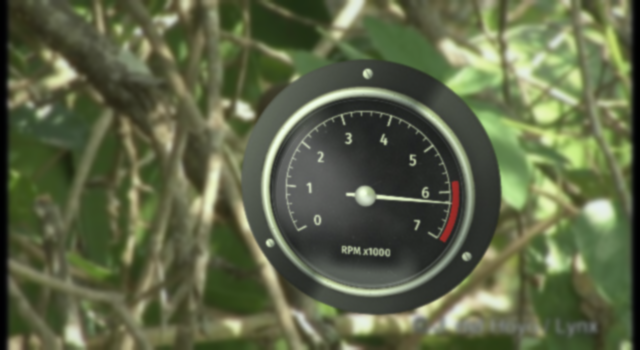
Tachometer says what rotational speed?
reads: 6200 rpm
